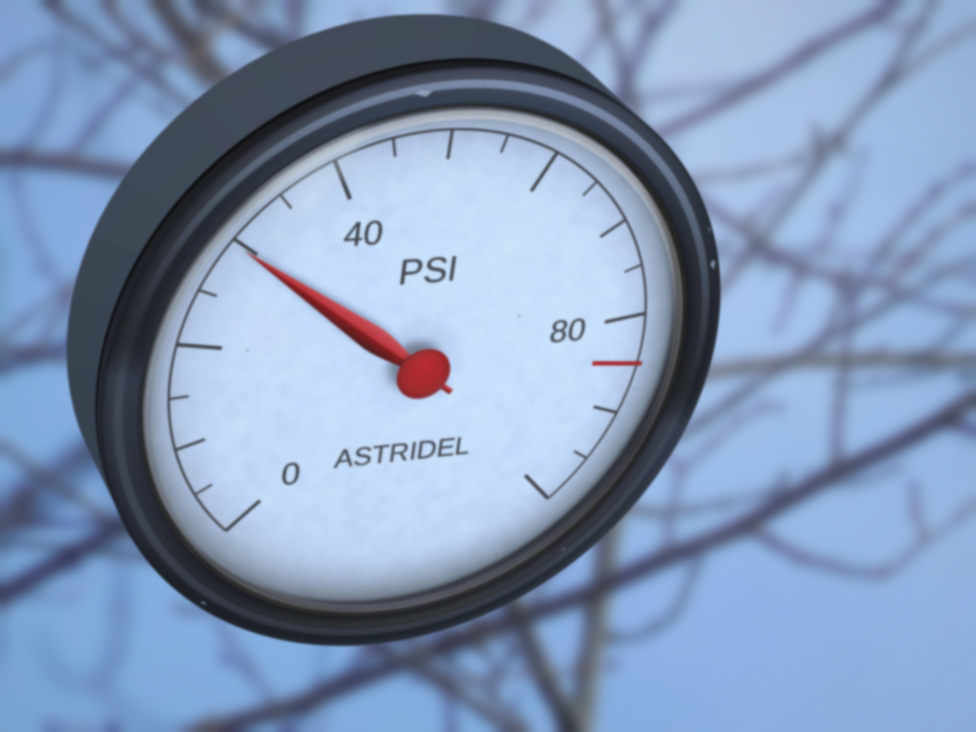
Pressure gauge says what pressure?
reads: 30 psi
